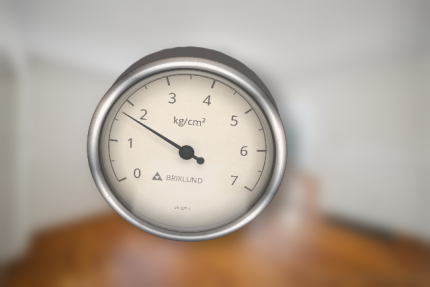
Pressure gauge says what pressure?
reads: 1.75 kg/cm²
